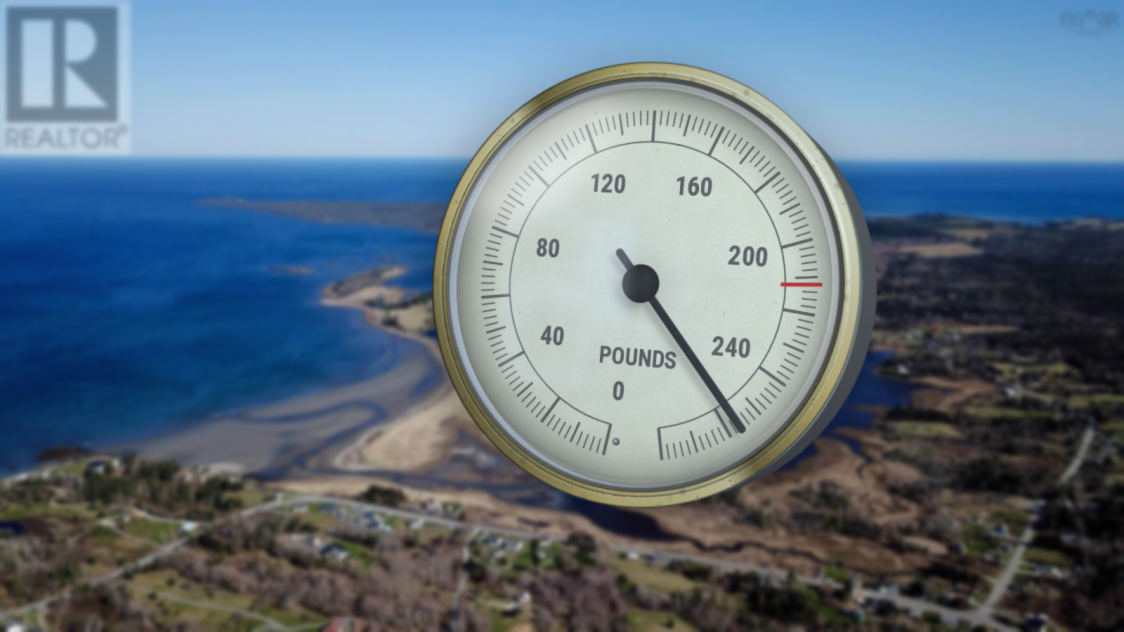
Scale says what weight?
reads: 256 lb
